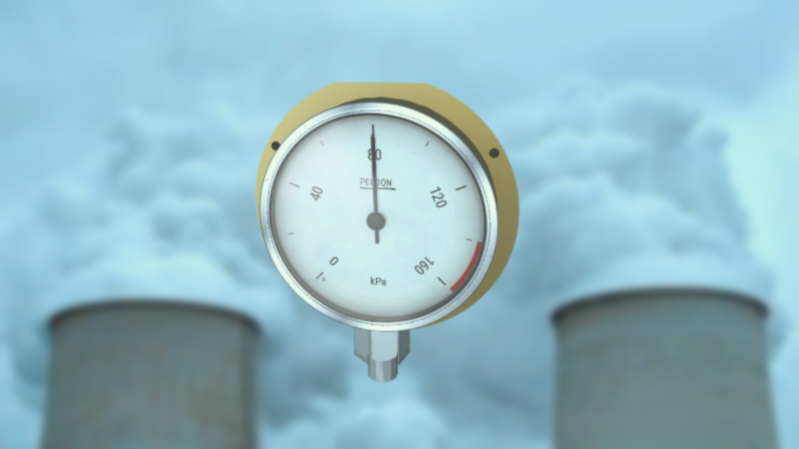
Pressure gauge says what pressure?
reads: 80 kPa
